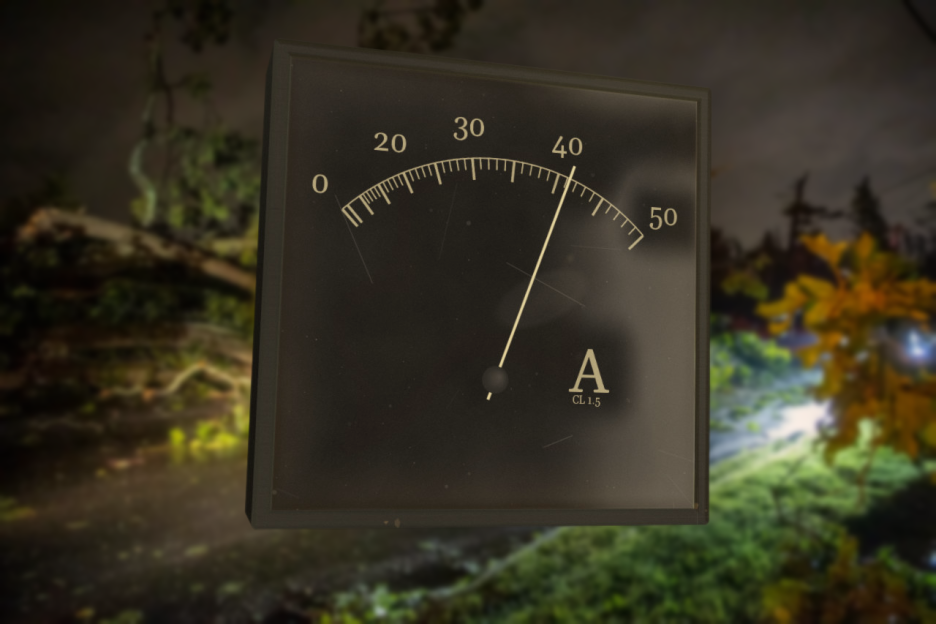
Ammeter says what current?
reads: 41 A
